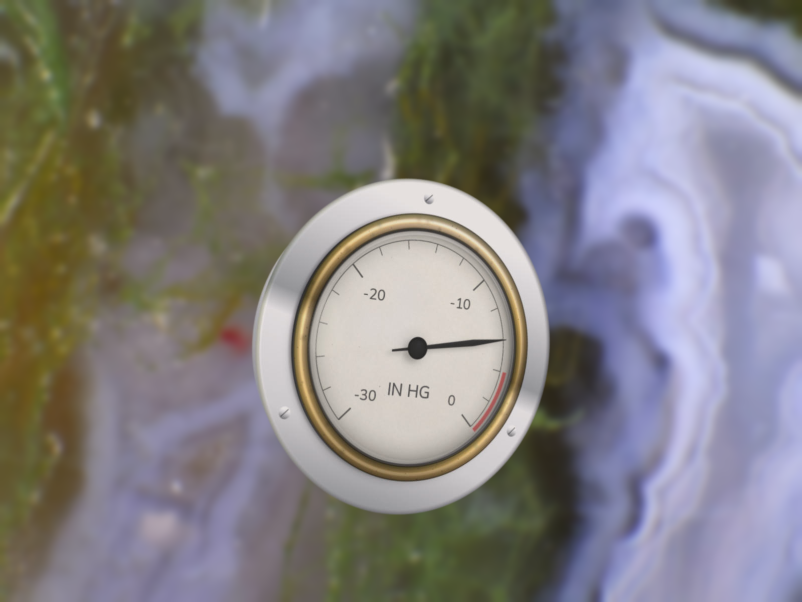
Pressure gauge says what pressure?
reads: -6 inHg
